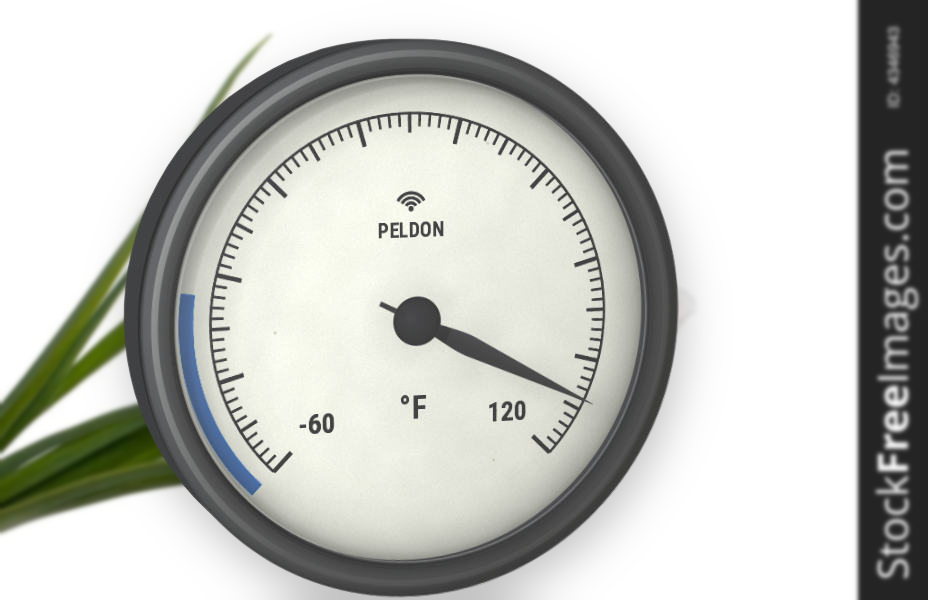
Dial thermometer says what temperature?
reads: 108 °F
